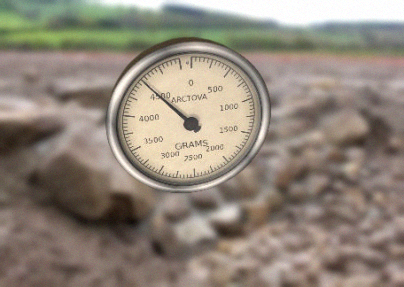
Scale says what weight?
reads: 4500 g
